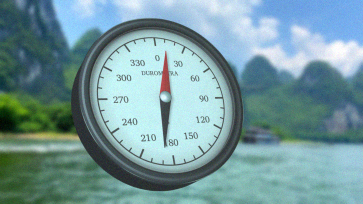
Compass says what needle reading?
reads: 10 °
